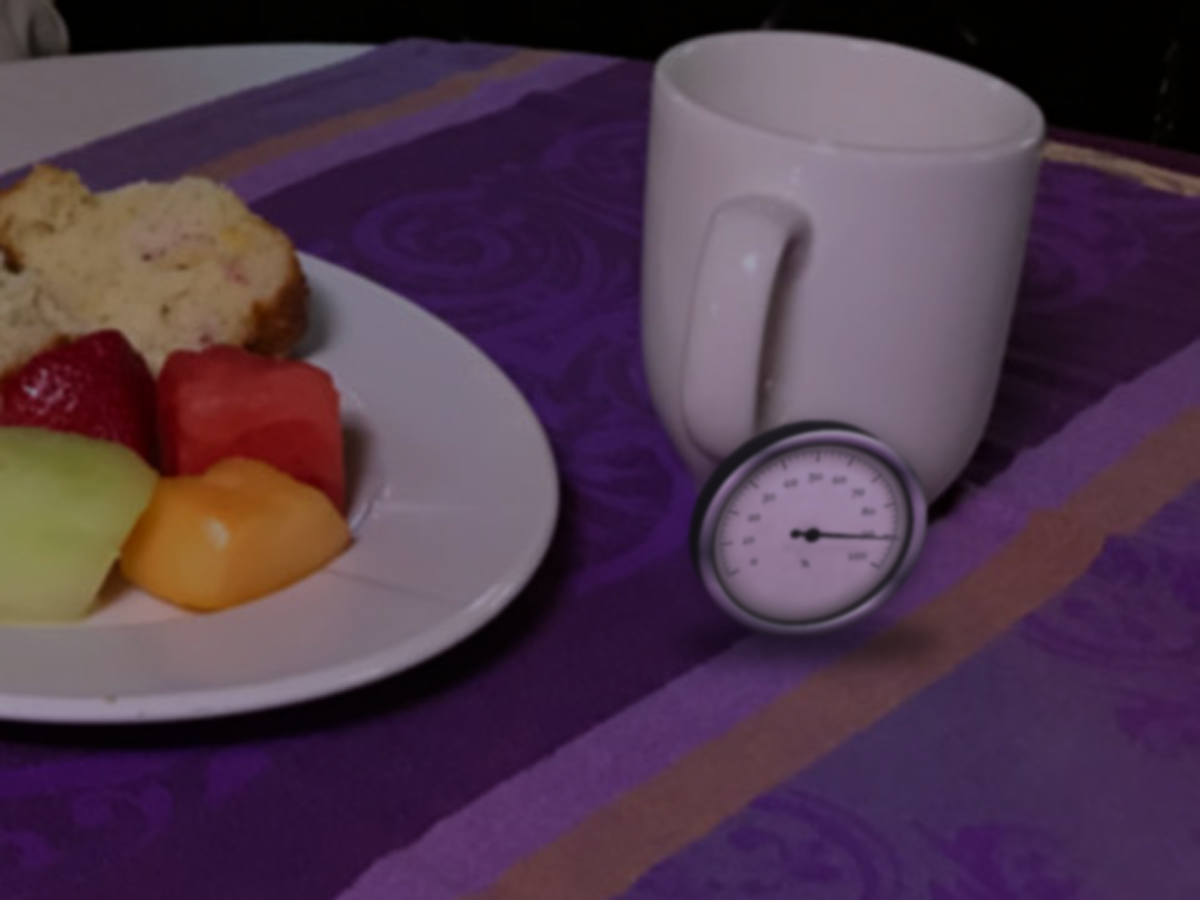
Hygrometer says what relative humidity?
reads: 90 %
